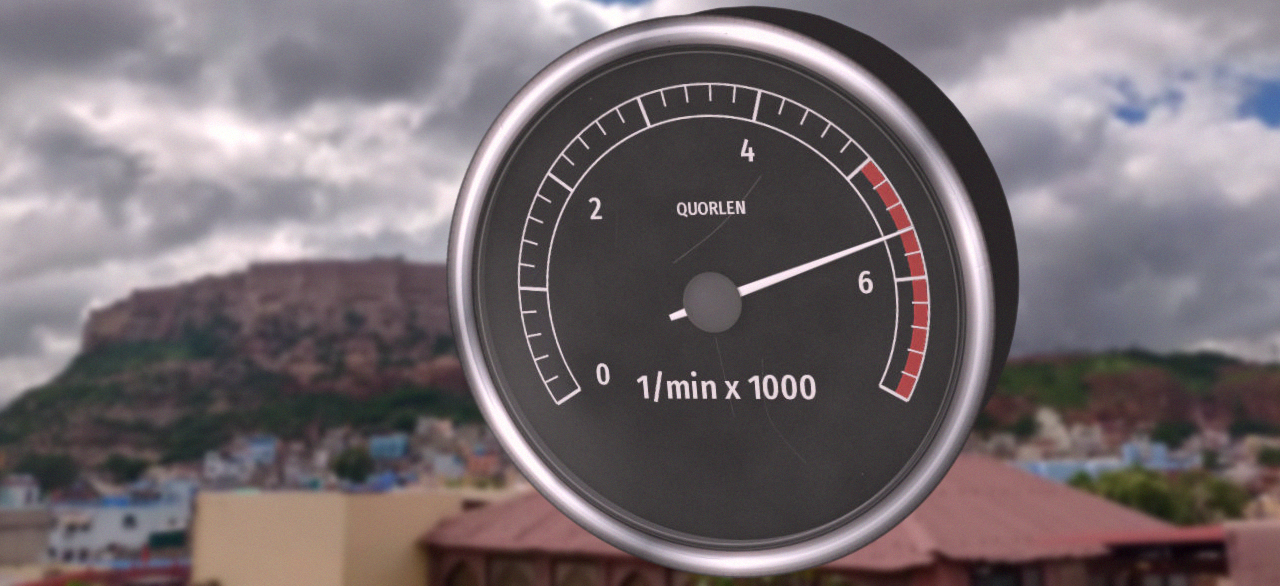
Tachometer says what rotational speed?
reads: 5600 rpm
